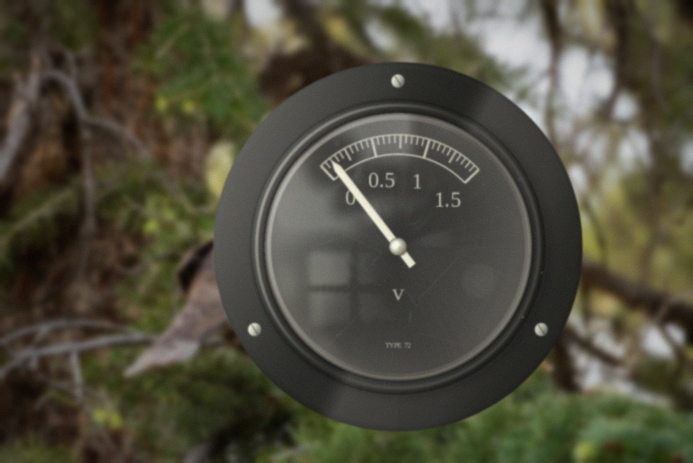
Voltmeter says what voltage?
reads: 0.1 V
